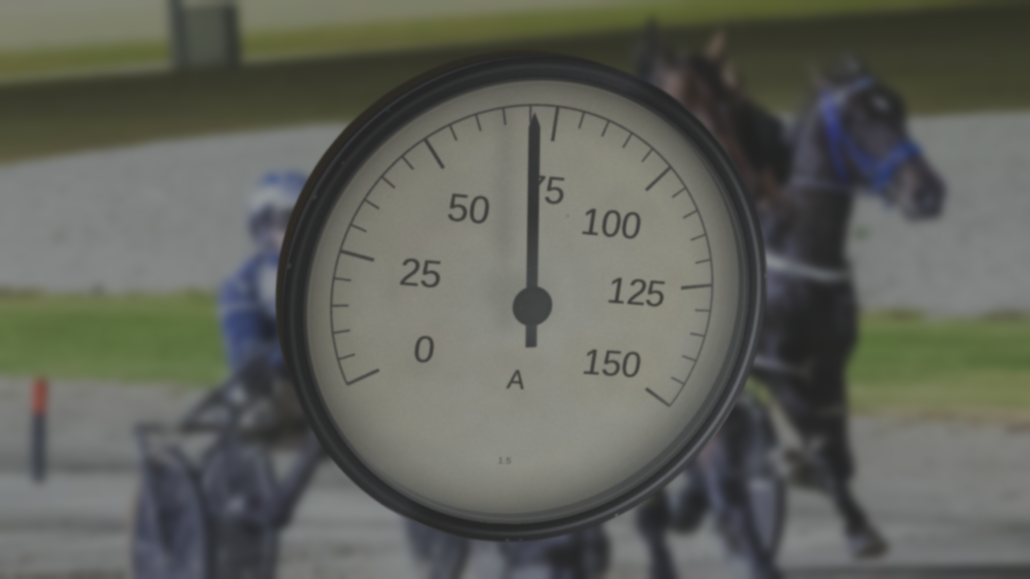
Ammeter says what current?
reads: 70 A
